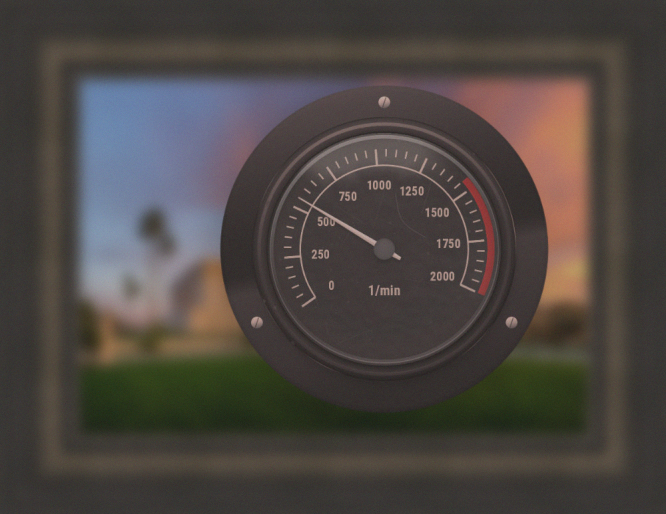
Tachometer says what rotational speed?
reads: 550 rpm
